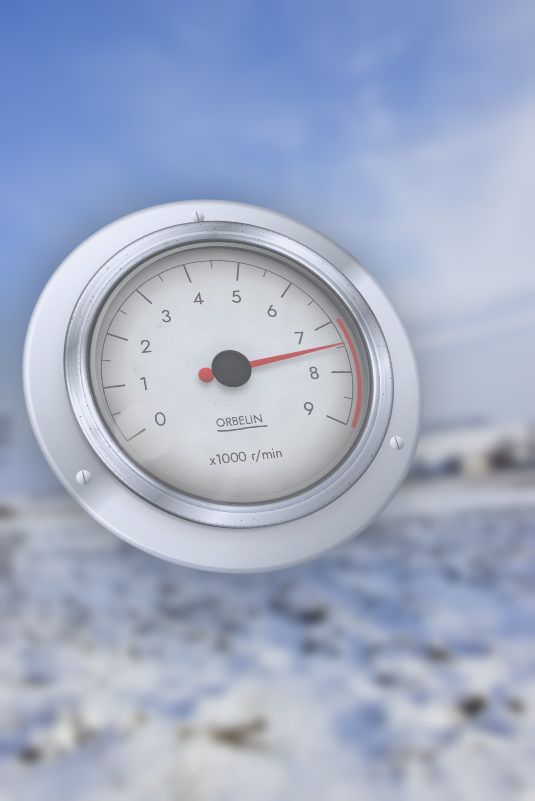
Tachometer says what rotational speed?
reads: 7500 rpm
